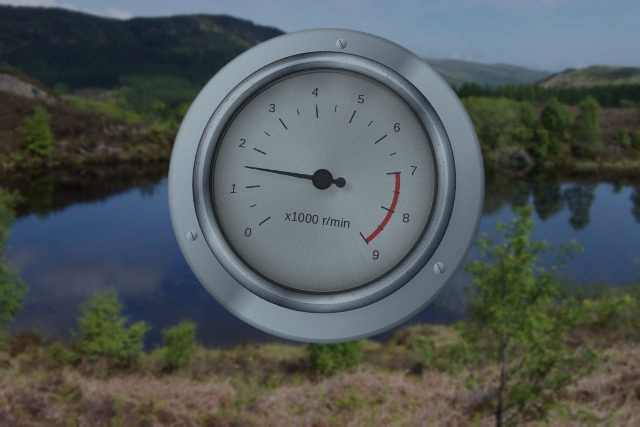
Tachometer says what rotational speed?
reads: 1500 rpm
